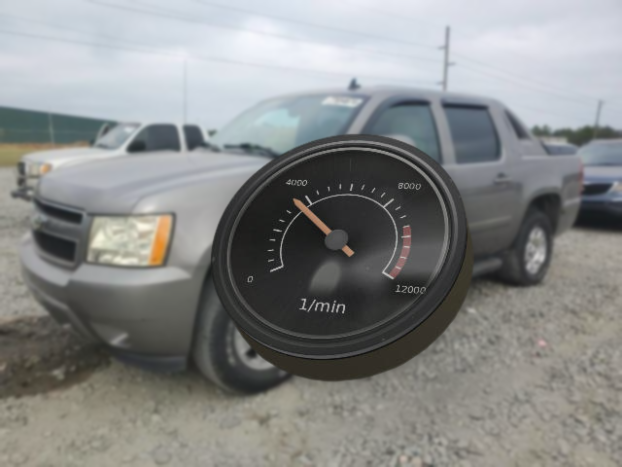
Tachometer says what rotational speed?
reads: 3500 rpm
